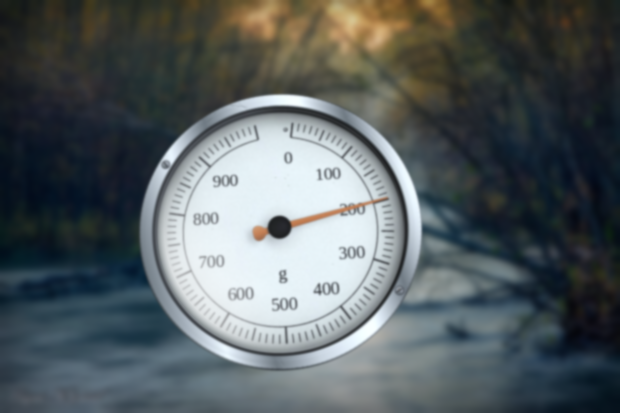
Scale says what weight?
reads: 200 g
